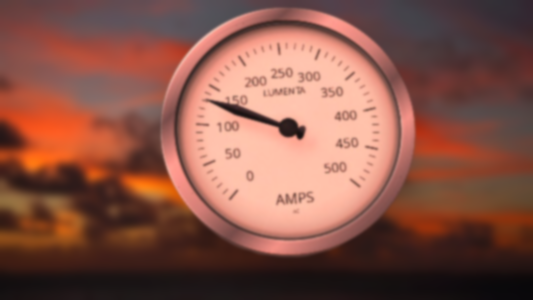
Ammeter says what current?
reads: 130 A
